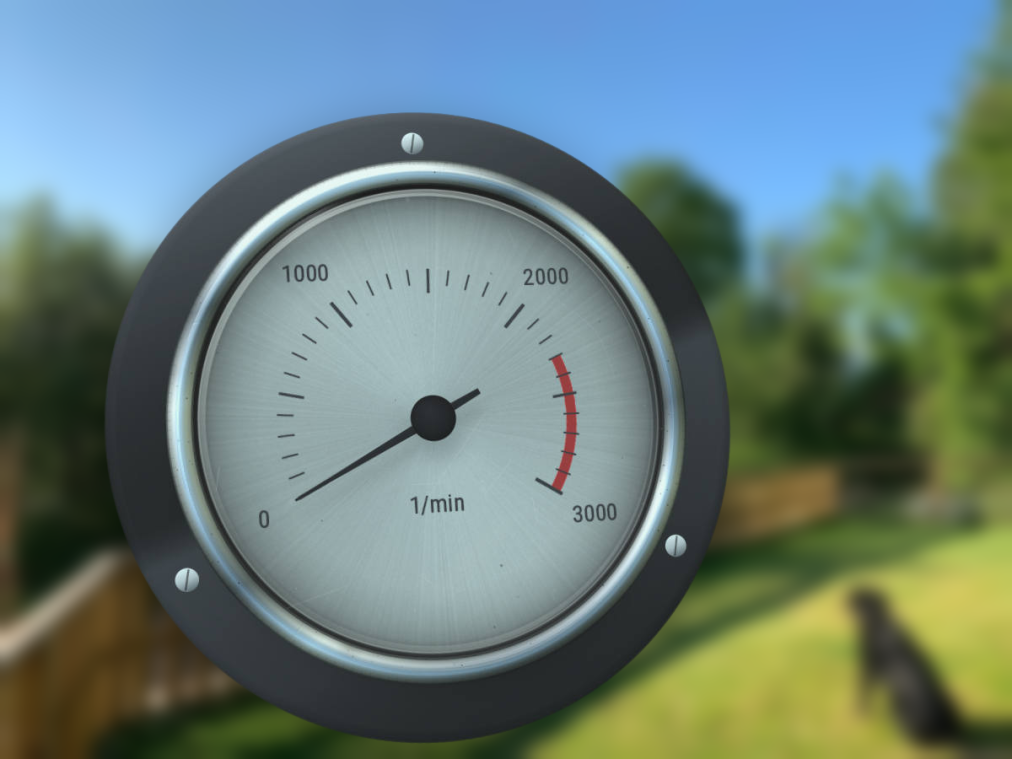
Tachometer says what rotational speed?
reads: 0 rpm
